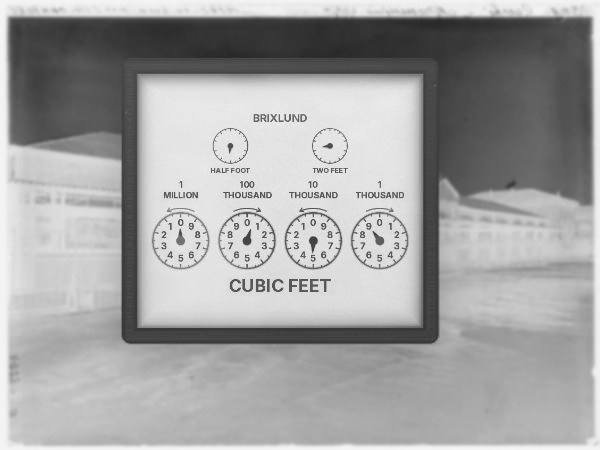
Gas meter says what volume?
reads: 4900 ft³
